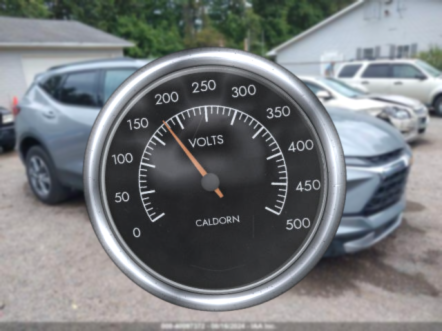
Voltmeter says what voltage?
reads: 180 V
